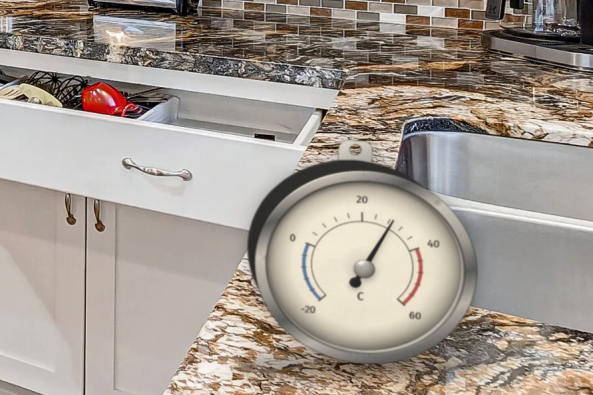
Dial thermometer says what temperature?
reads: 28 °C
